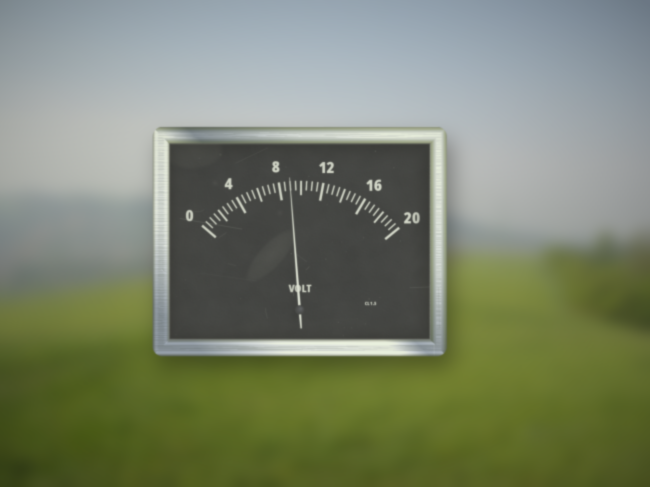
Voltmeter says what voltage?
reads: 9 V
